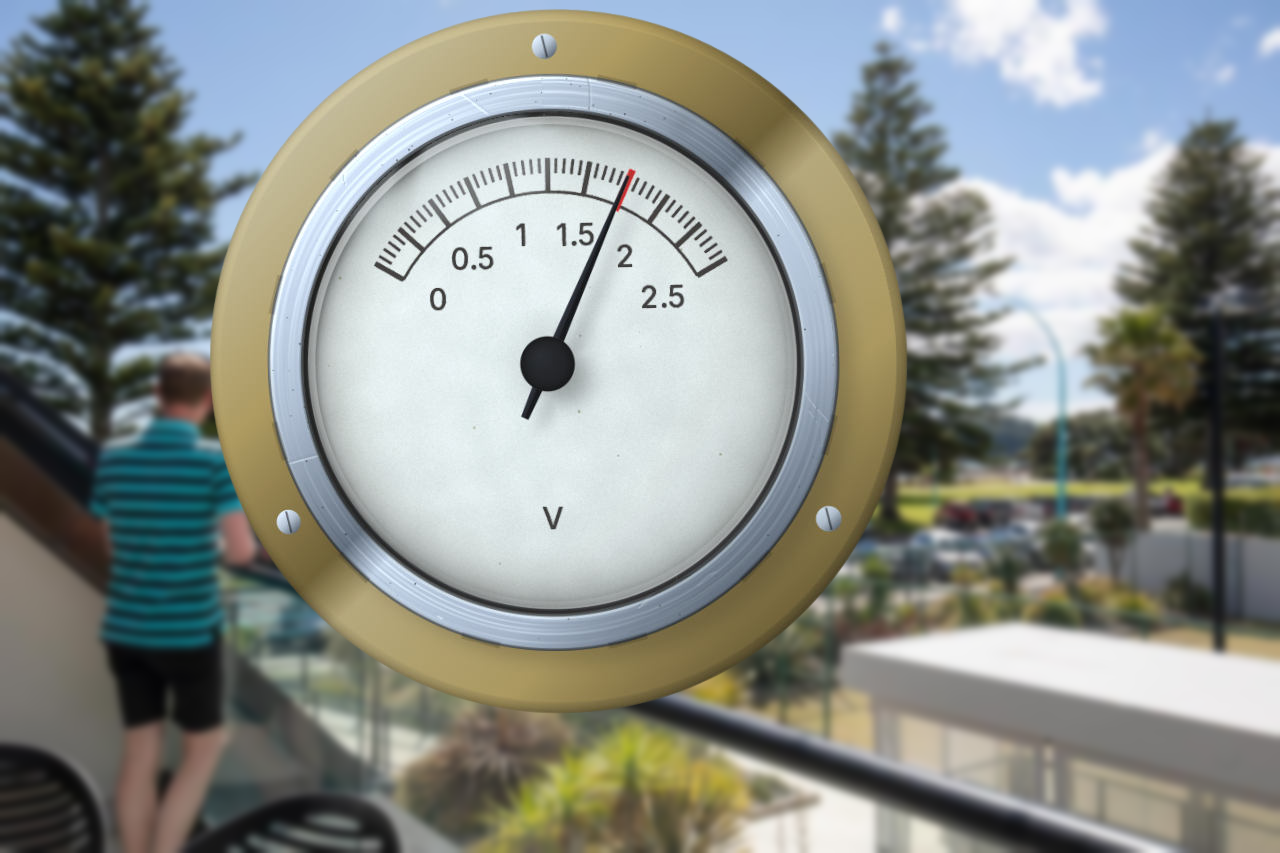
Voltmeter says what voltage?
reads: 1.75 V
